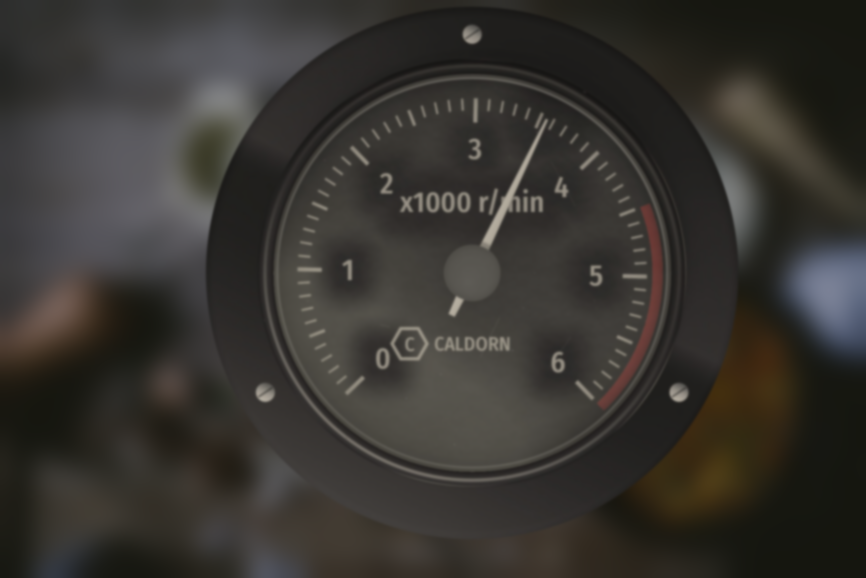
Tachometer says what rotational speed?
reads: 3550 rpm
